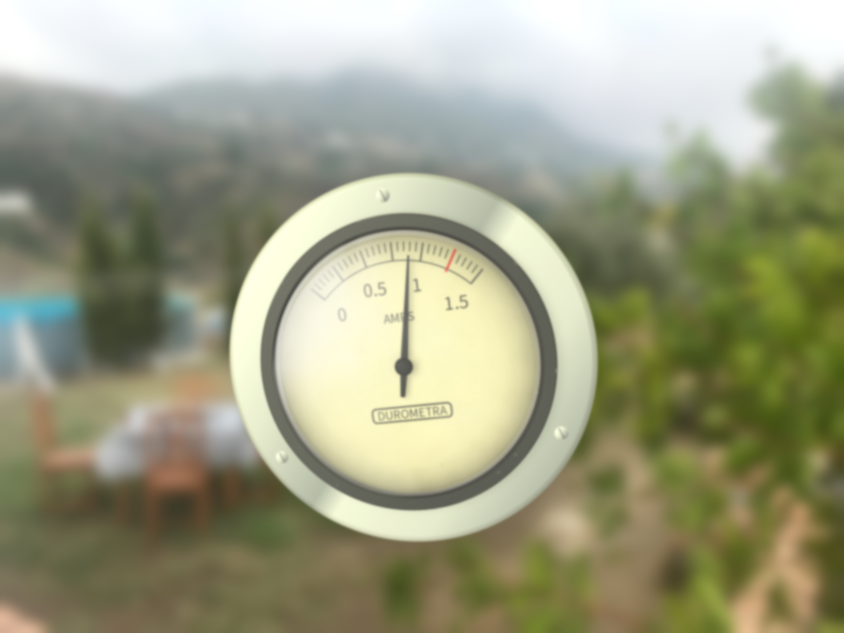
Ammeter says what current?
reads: 0.9 A
